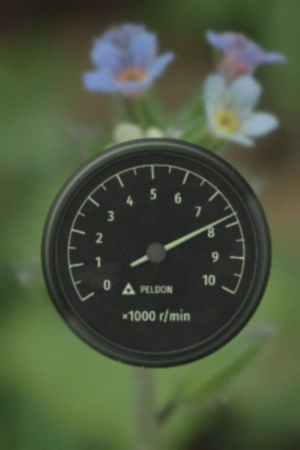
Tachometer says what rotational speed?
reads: 7750 rpm
